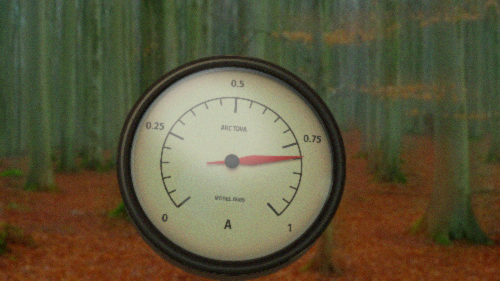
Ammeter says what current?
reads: 0.8 A
